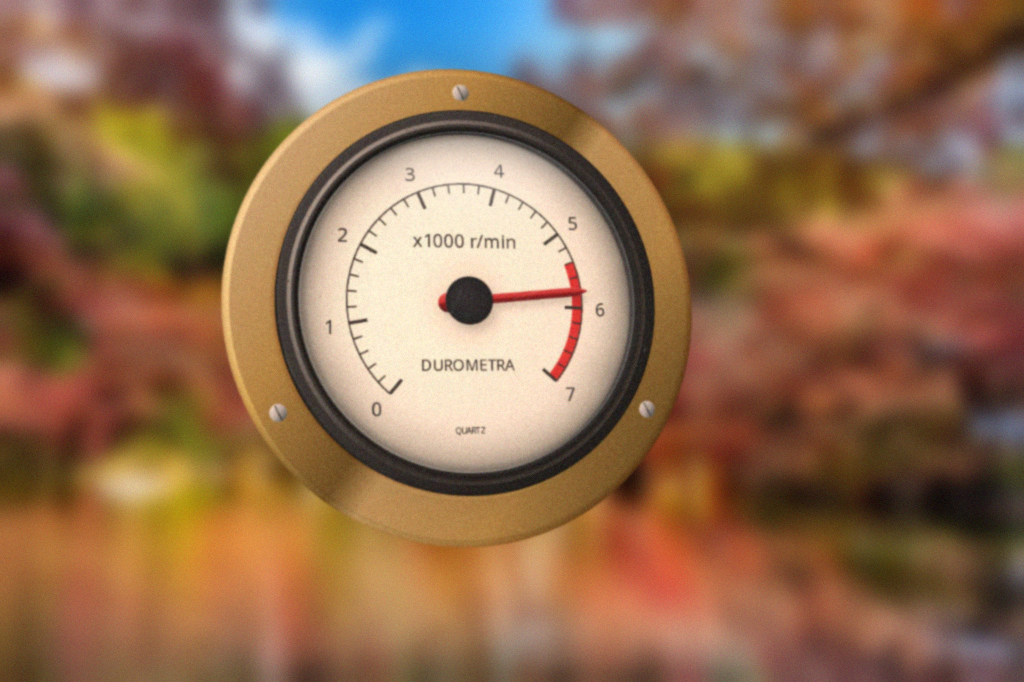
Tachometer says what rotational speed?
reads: 5800 rpm
